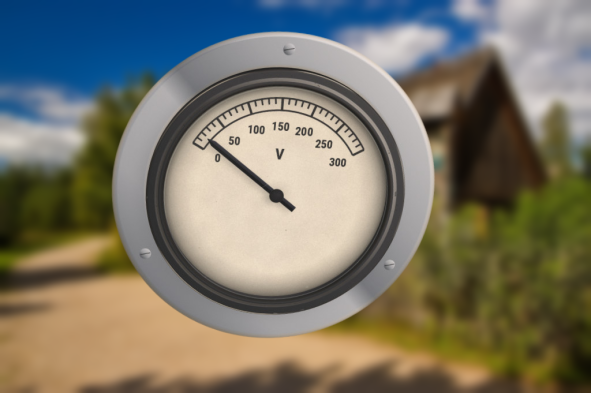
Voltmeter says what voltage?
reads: 20 V
